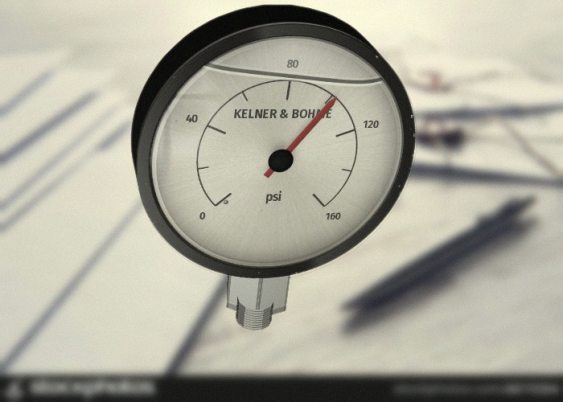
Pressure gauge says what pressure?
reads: 100 psi
